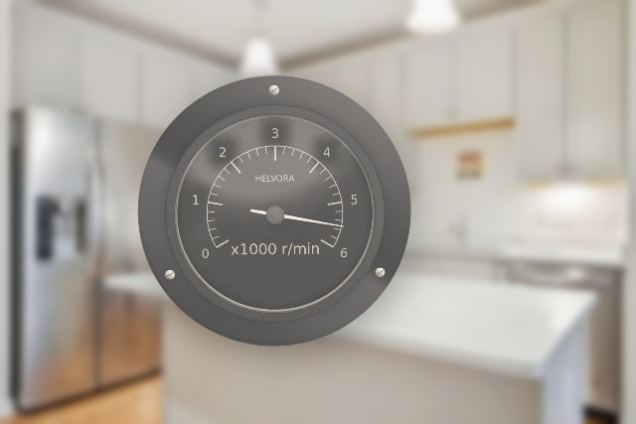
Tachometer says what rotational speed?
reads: 5500 rpm
